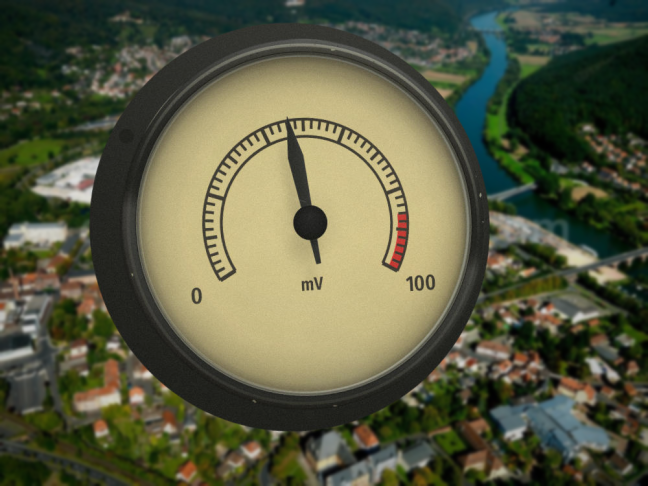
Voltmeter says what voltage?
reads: 46 mV
